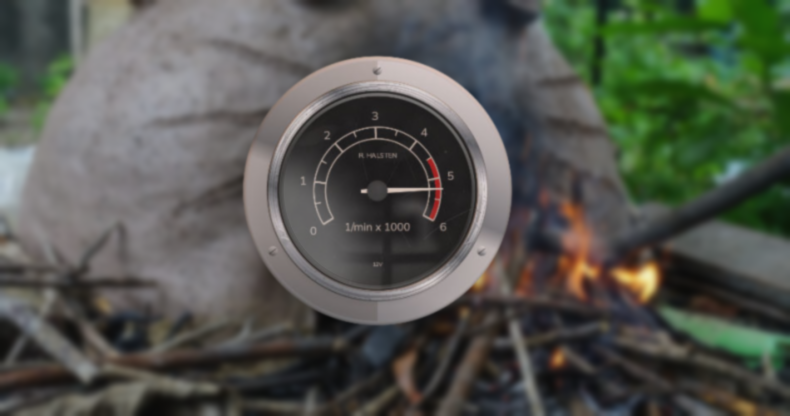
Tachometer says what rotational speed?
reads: 5250 rpm
